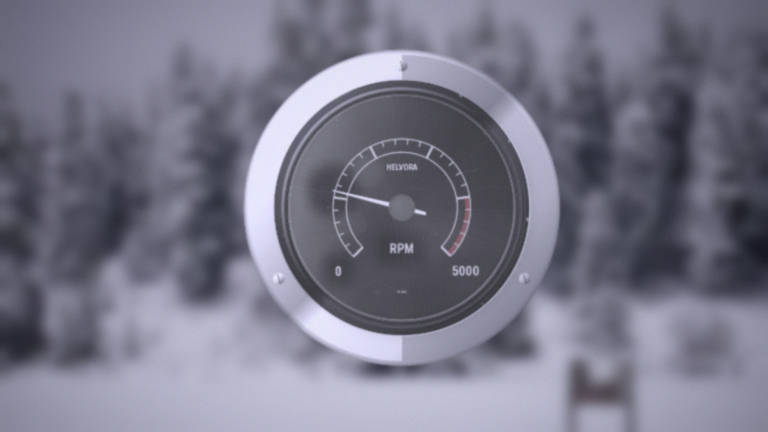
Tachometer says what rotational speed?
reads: 1100 rpm
